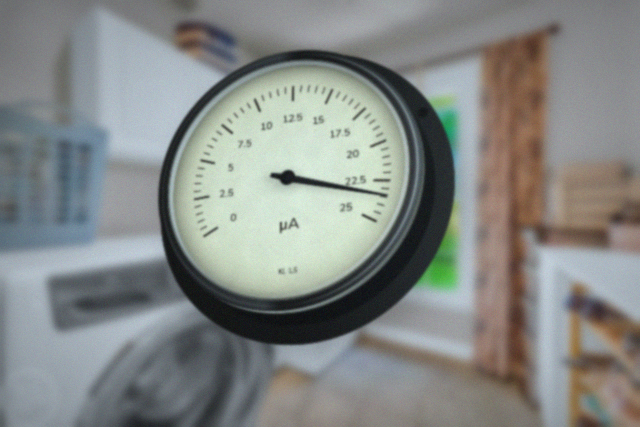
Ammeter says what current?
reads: 23.5 µA
